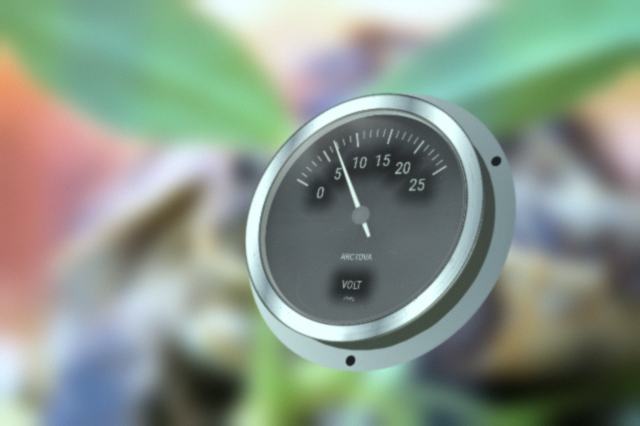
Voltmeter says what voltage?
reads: 7 V
